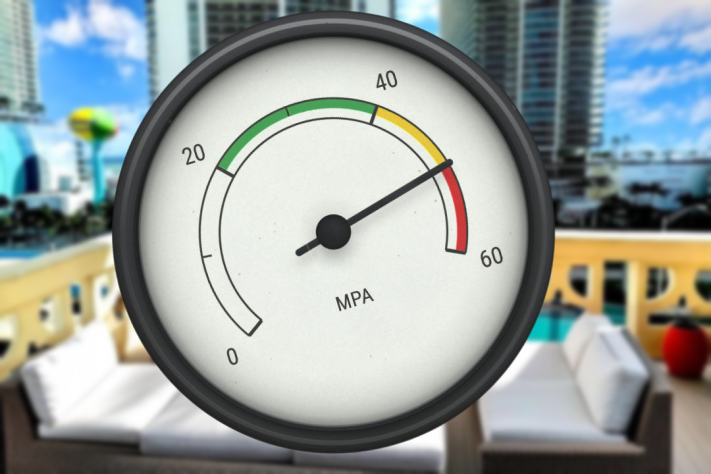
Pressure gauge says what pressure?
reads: 50 MPa
